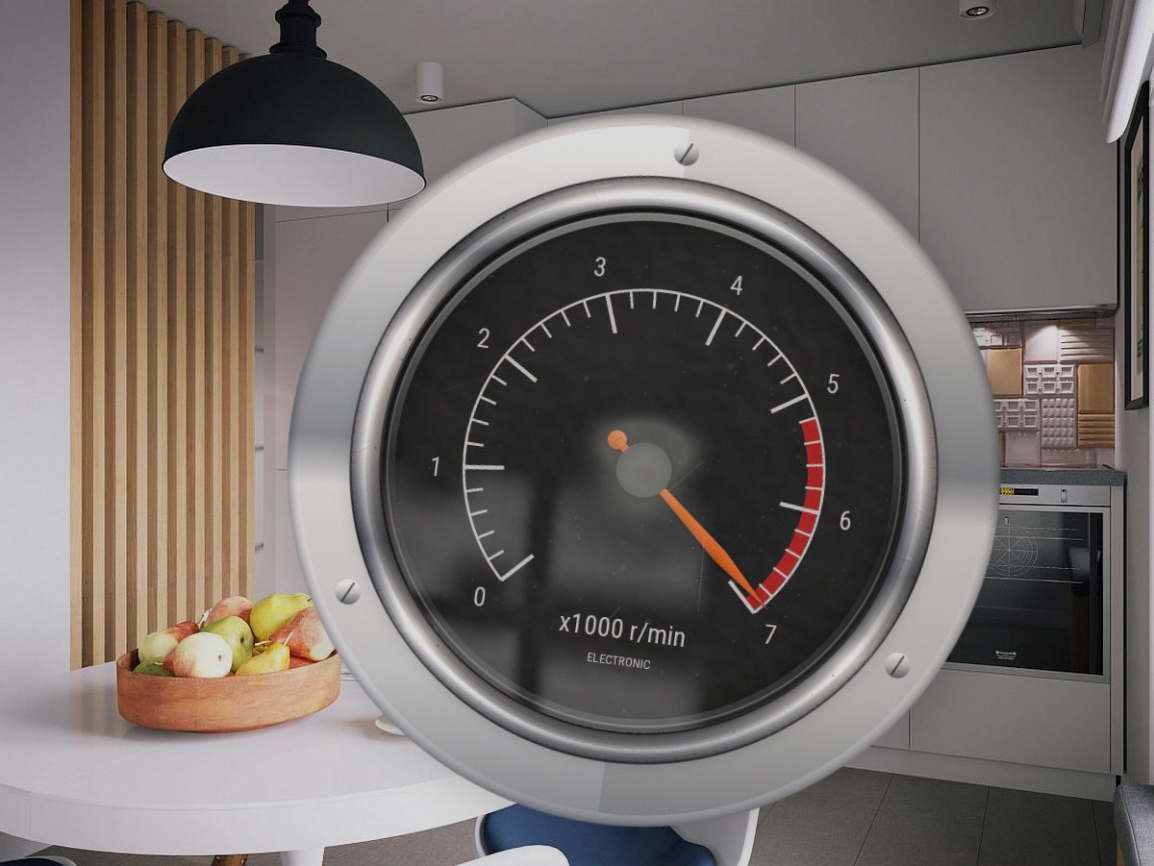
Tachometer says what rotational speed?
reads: 6900 rpm
